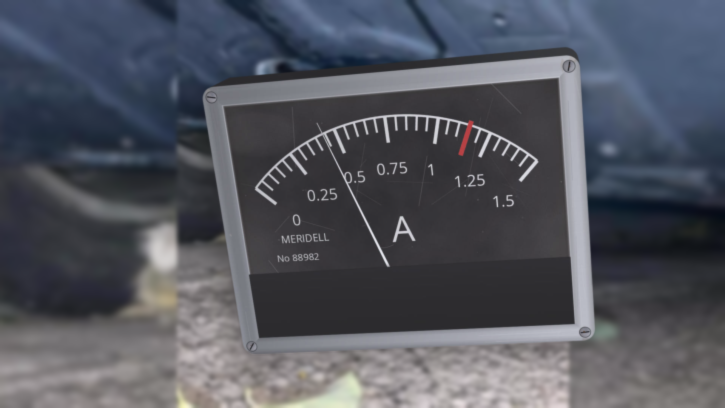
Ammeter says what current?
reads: 0.45 A
